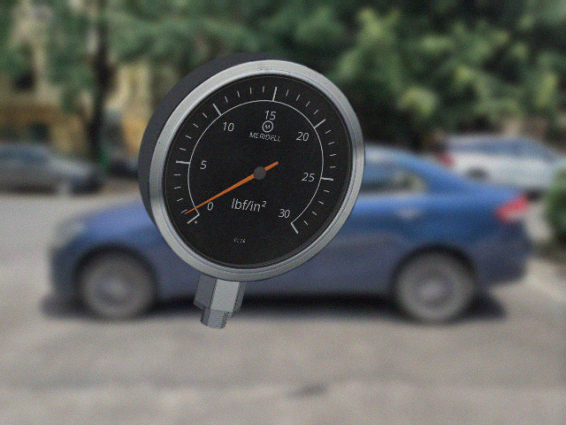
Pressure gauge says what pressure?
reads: 1 psi
